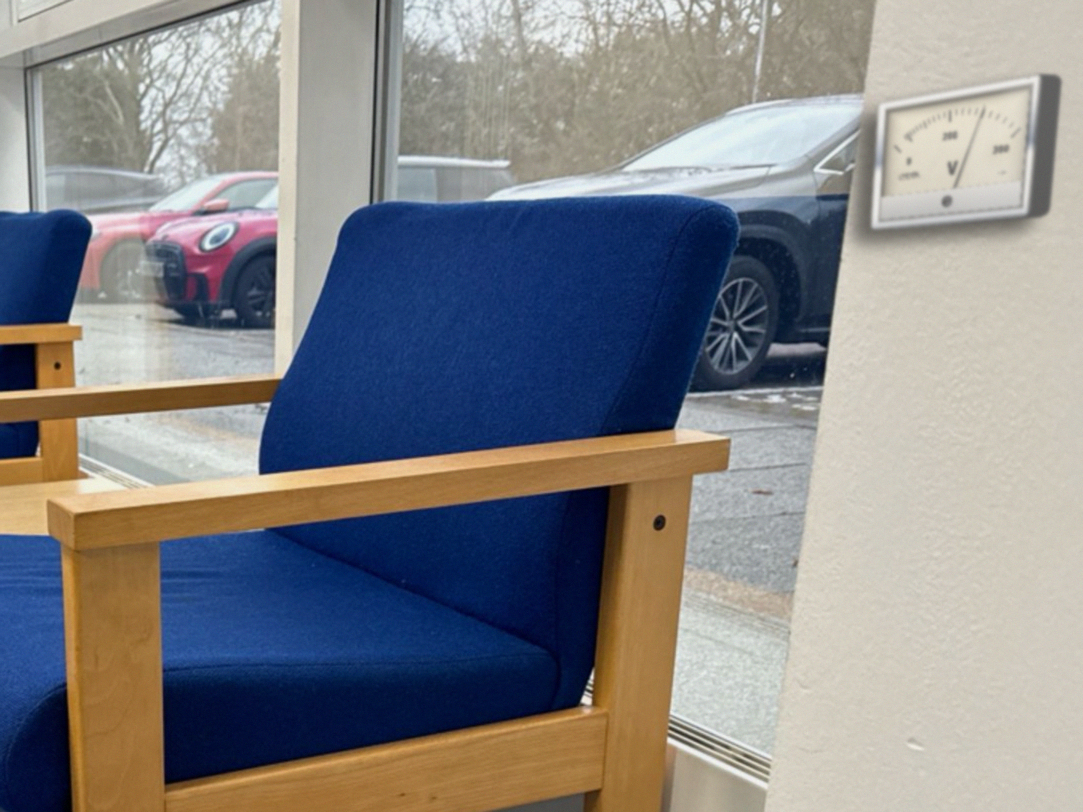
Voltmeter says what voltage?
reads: 250 V
